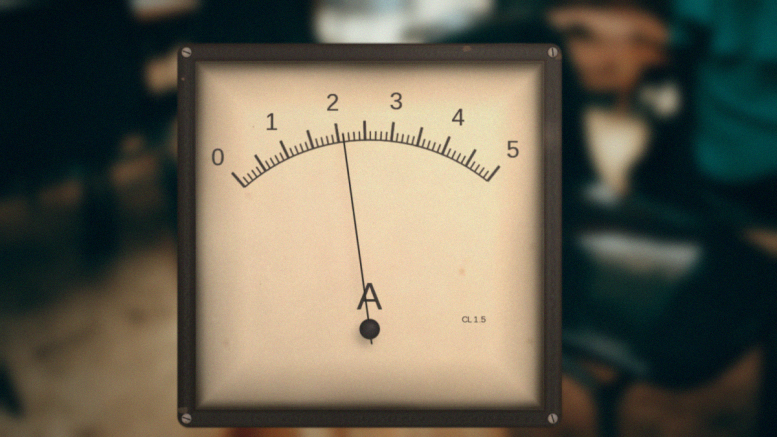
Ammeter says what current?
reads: 2.1 A
